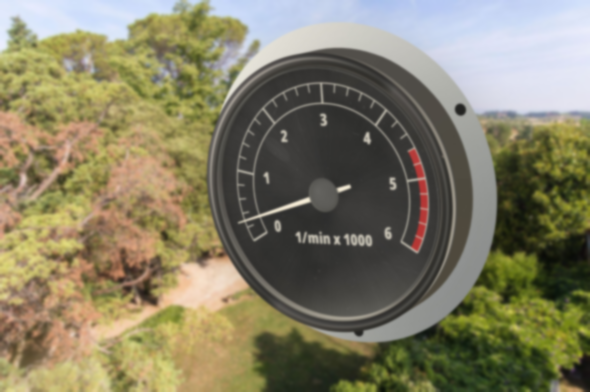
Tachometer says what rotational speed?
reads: 300 rpm
